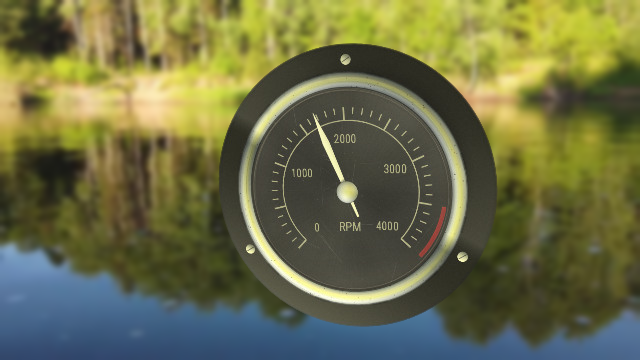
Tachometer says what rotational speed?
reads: 1700 rpm
